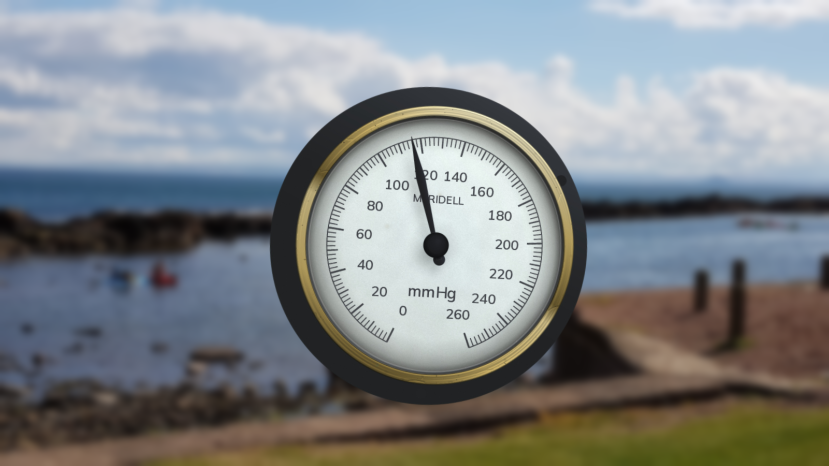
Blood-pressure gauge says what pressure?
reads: 116 mmHg
